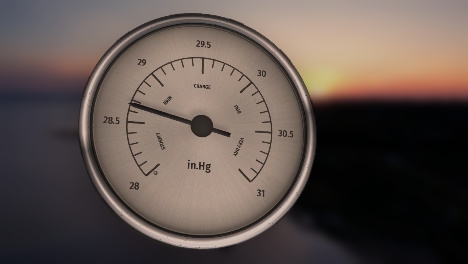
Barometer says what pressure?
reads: 28.65 inHg
